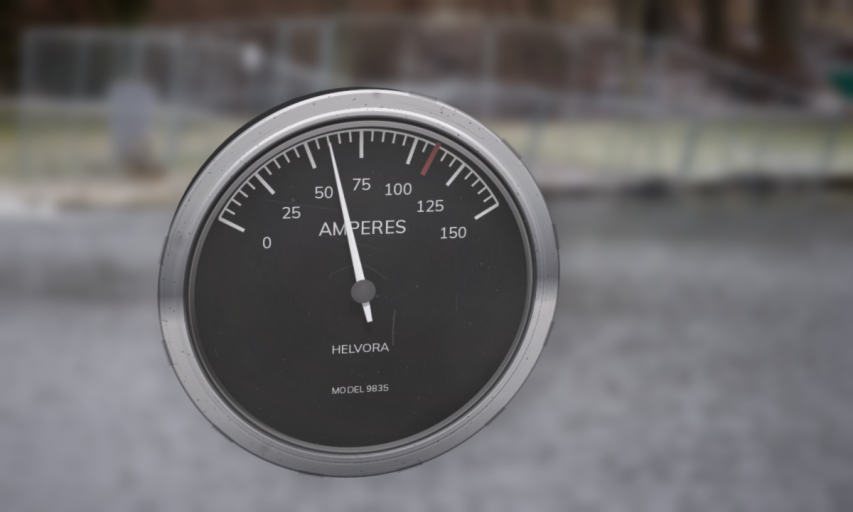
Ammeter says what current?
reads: 60 A
